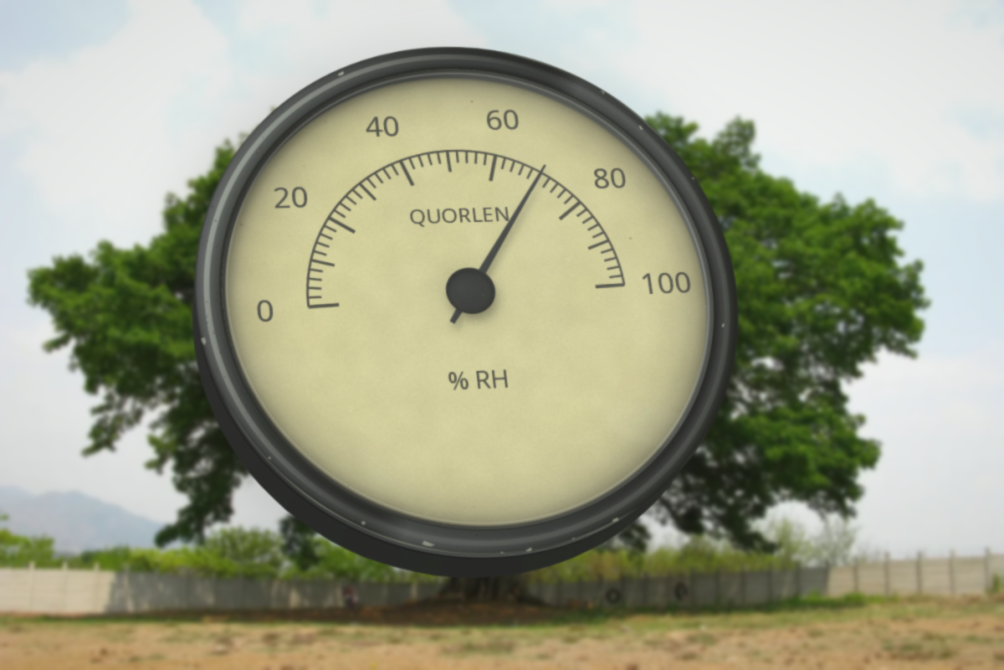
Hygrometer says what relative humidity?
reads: 70 %
